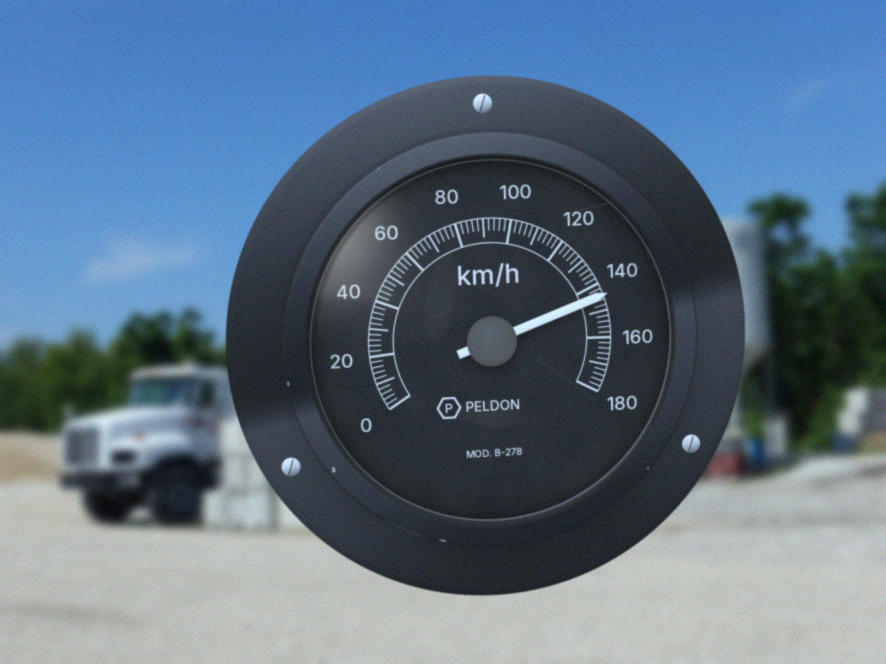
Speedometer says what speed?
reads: 144 km/h
